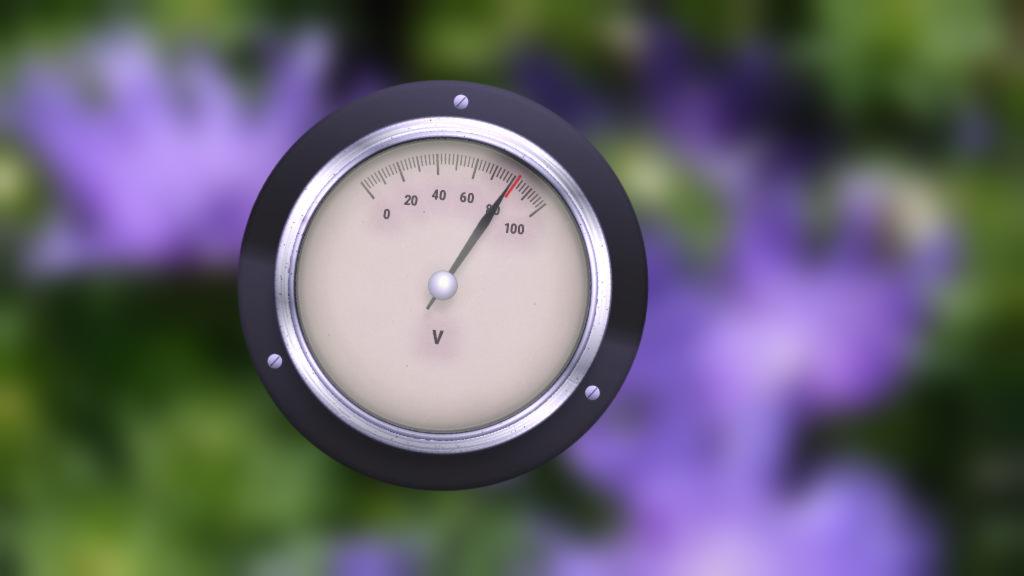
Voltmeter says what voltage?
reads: 80 V
